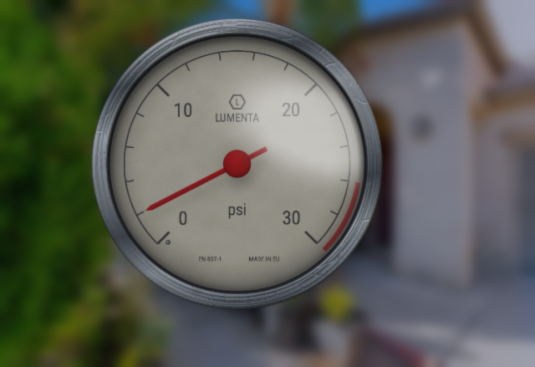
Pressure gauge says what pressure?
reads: 2 psi
